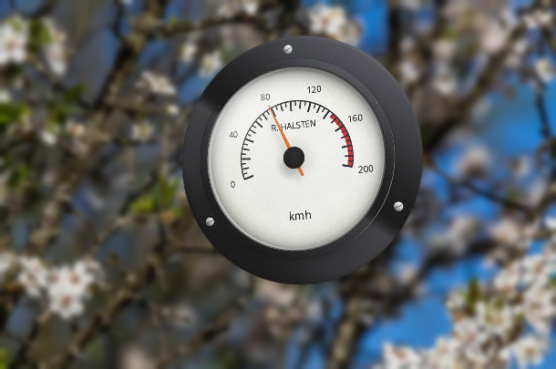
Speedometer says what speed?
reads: 80 km/h
